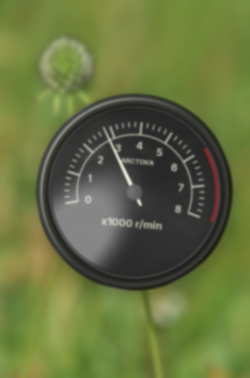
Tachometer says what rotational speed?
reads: 2800 rpm
